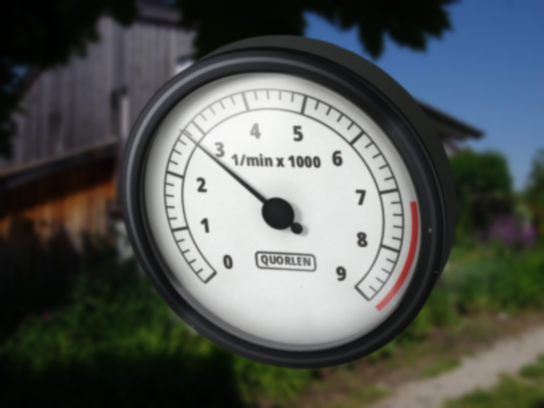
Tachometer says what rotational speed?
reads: 2800 rpm
